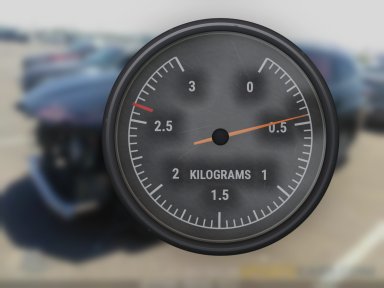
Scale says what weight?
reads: 0.45 kg
